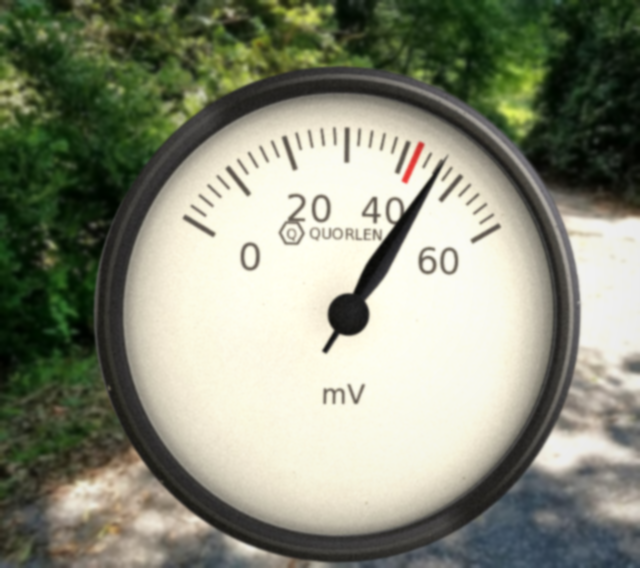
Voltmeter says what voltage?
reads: 46 mV
